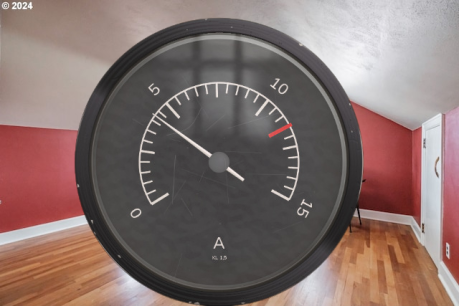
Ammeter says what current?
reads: 4.25 A
